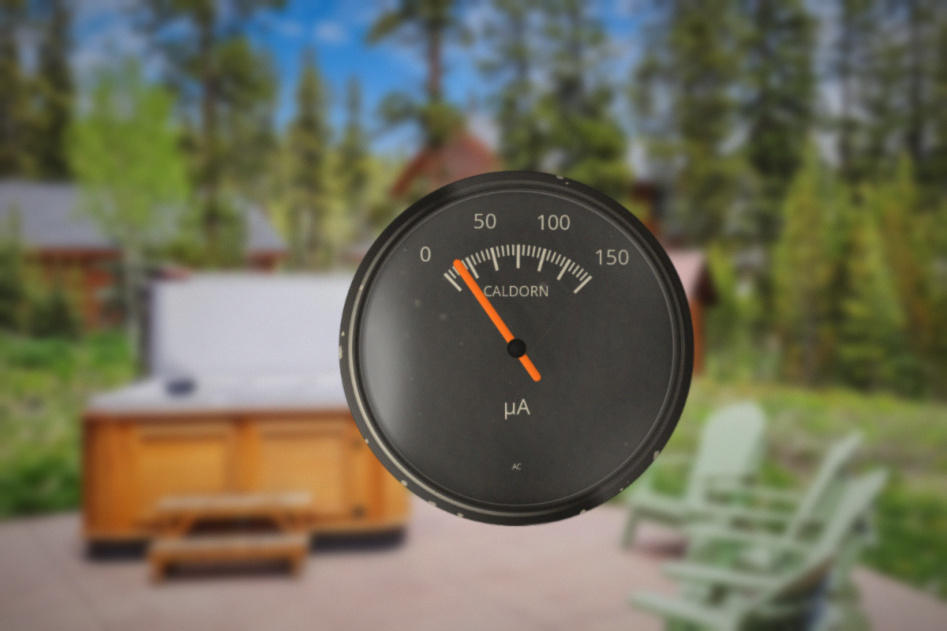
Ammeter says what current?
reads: 15 µA
